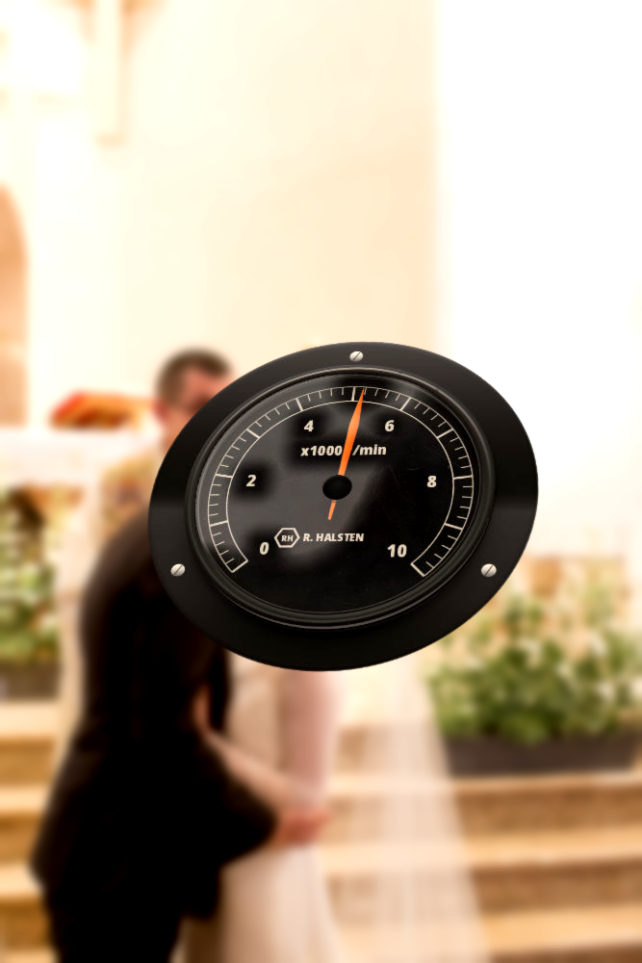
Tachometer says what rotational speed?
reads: 5200 rpm
